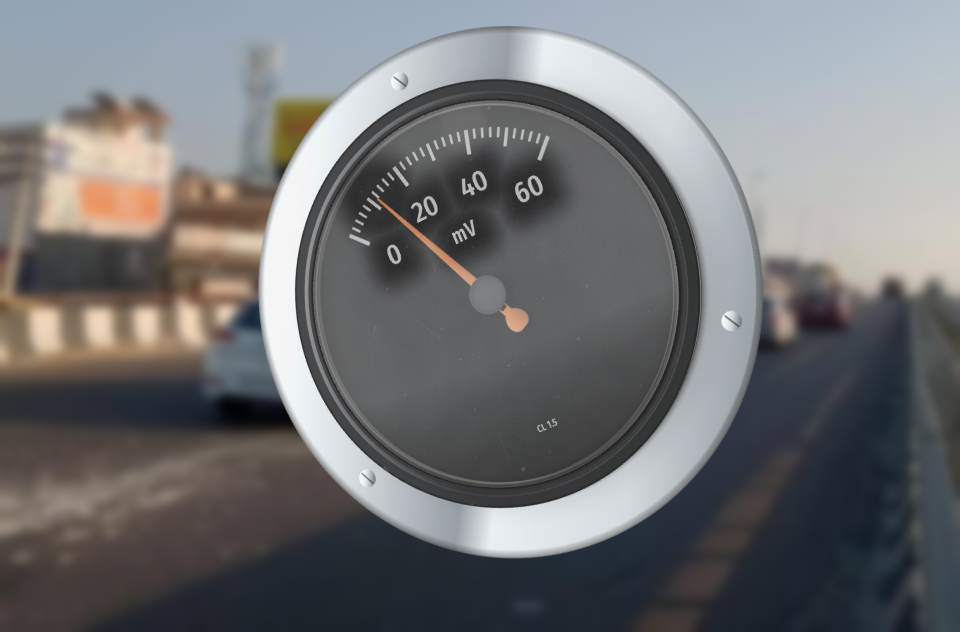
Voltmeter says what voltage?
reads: 12 mV
